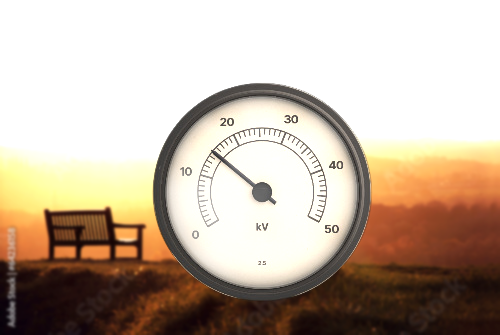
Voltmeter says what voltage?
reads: 15 kV
